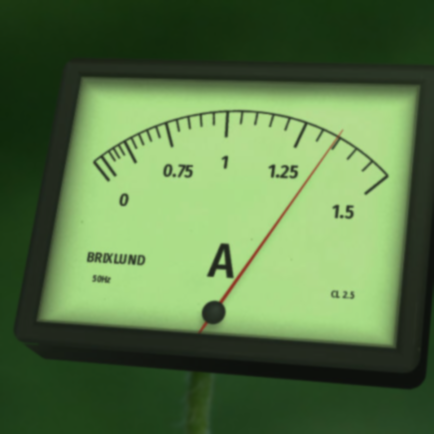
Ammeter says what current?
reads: 1.35 A
